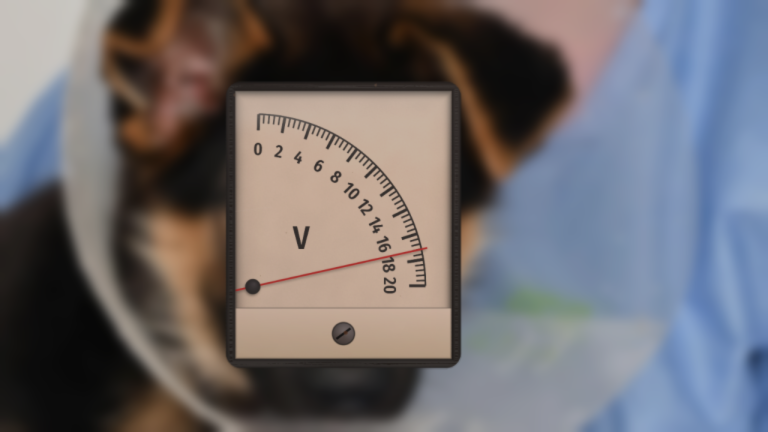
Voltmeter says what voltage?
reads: 17.2 V
